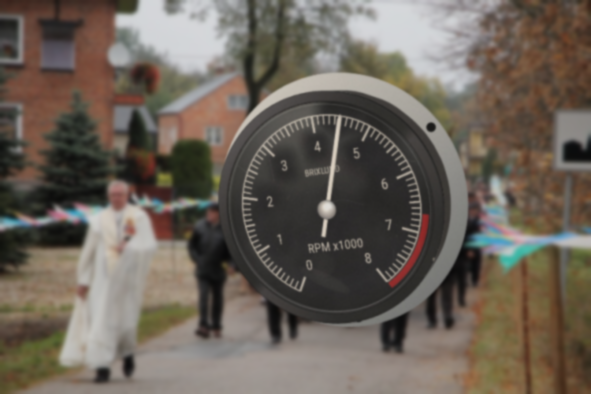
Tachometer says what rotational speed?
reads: 4500 rpm
